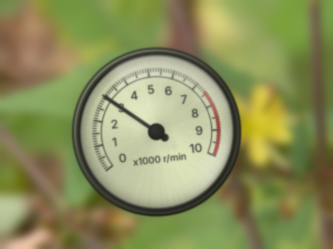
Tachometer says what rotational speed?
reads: 3000 rpm
